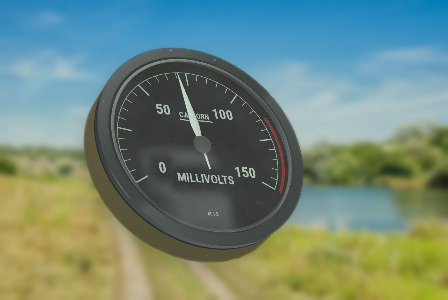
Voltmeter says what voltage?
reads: 70 mV
